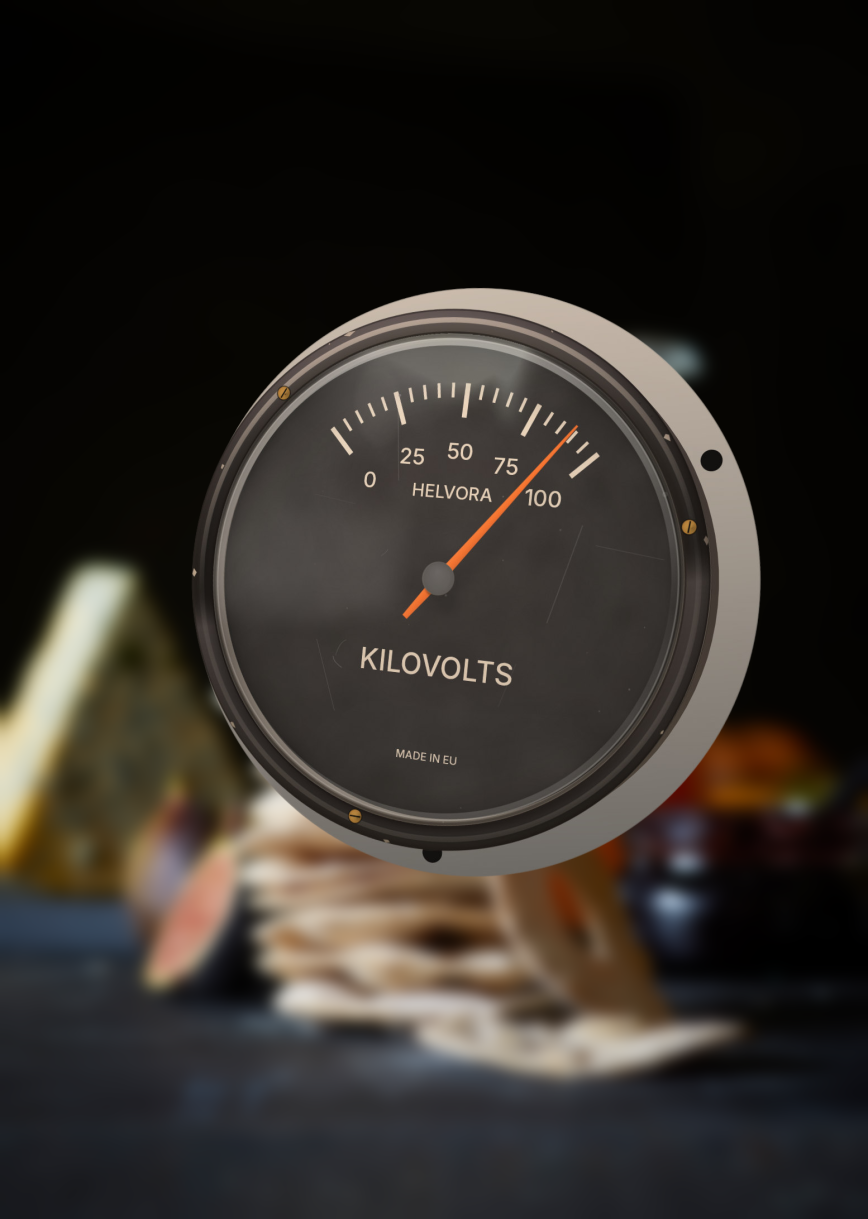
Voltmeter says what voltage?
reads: 90 kV
